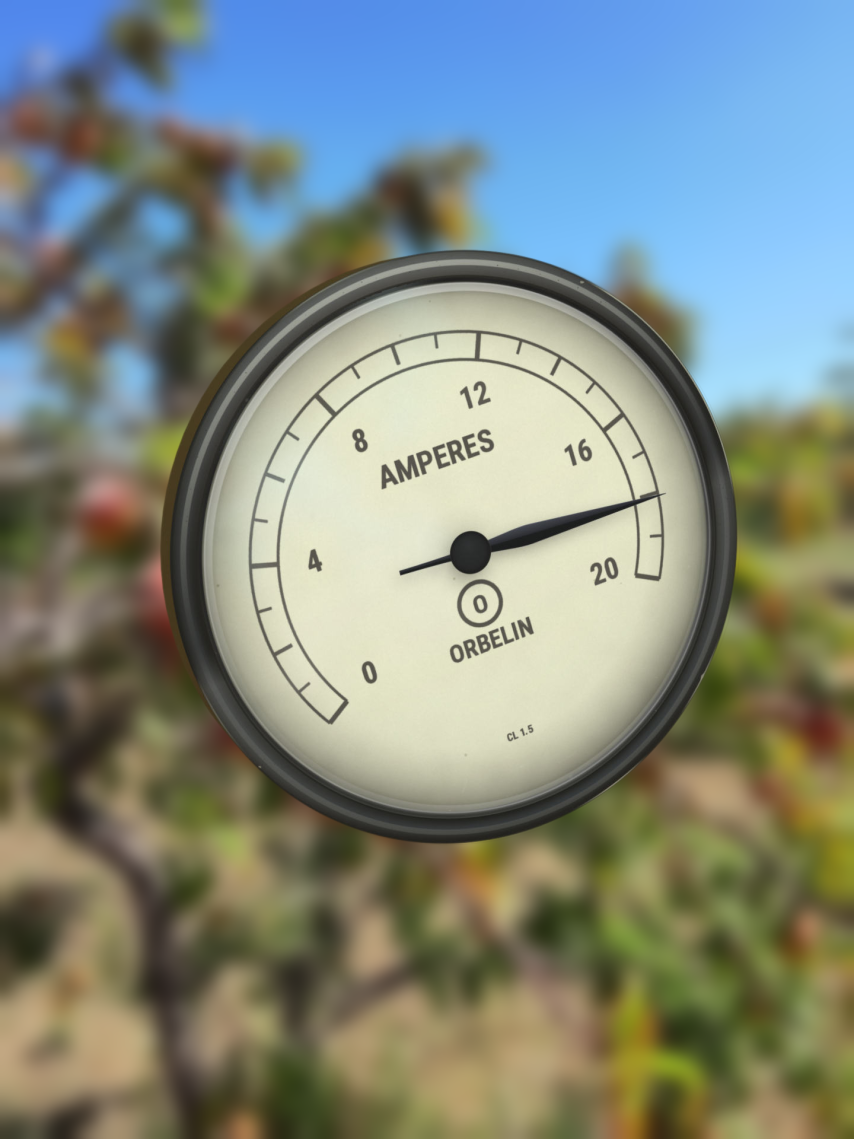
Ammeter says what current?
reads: 18 A
